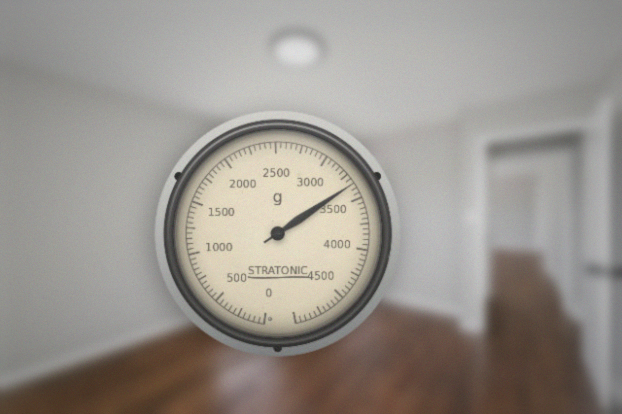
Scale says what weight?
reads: 3350 g
